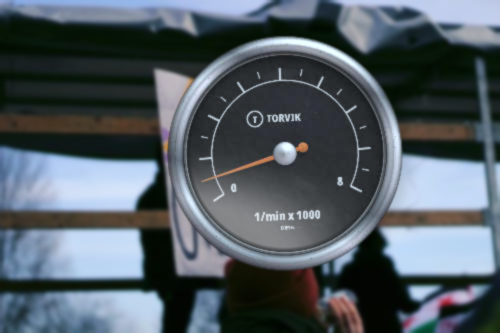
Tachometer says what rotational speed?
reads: 500 rpm
